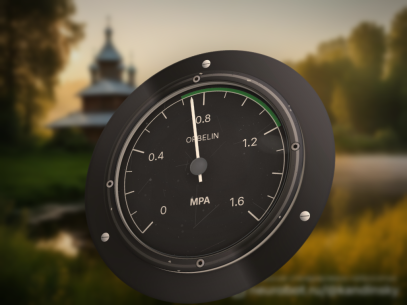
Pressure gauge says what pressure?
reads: 0.75 MPa
